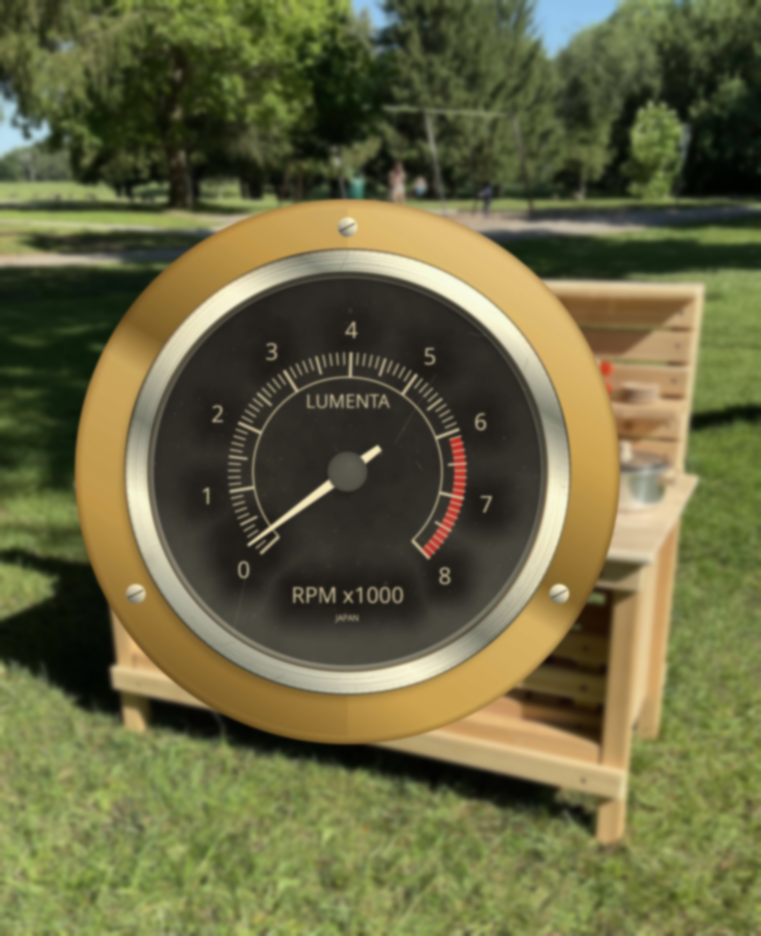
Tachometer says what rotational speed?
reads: 200 rpm
